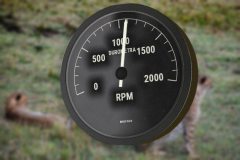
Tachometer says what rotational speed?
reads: 1100 rpm
